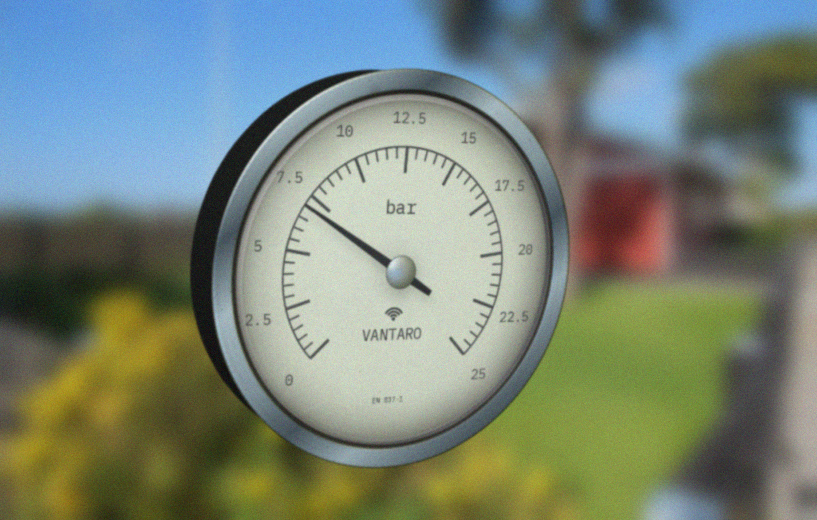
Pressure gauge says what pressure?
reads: 7 bar
